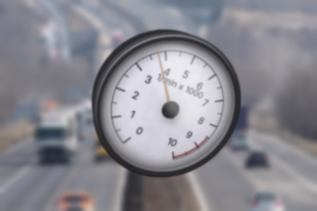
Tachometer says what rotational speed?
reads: 3750 rpm
